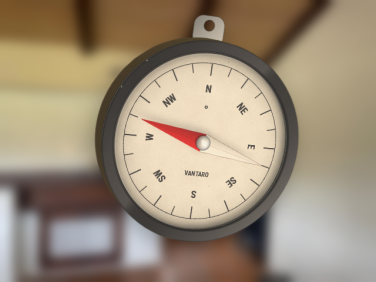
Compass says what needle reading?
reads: 285 °
